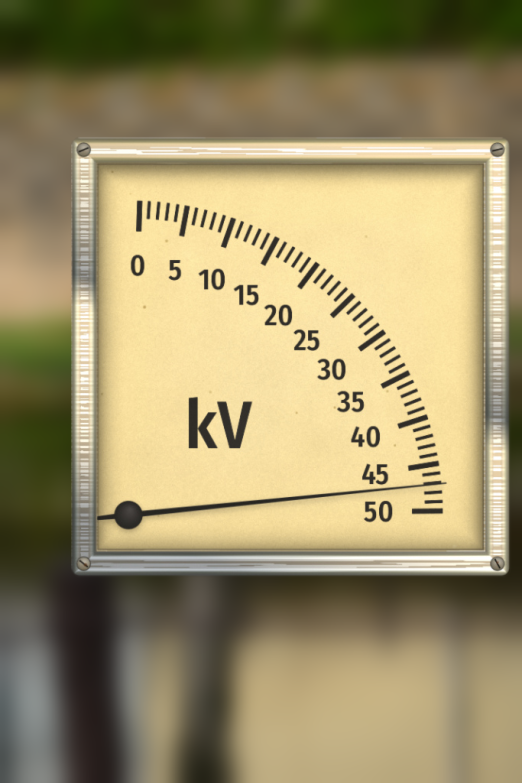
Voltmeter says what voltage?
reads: 47 kV
